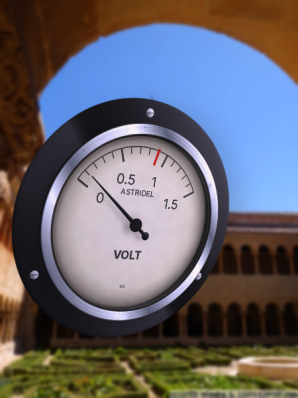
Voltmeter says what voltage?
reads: 0.1 V
